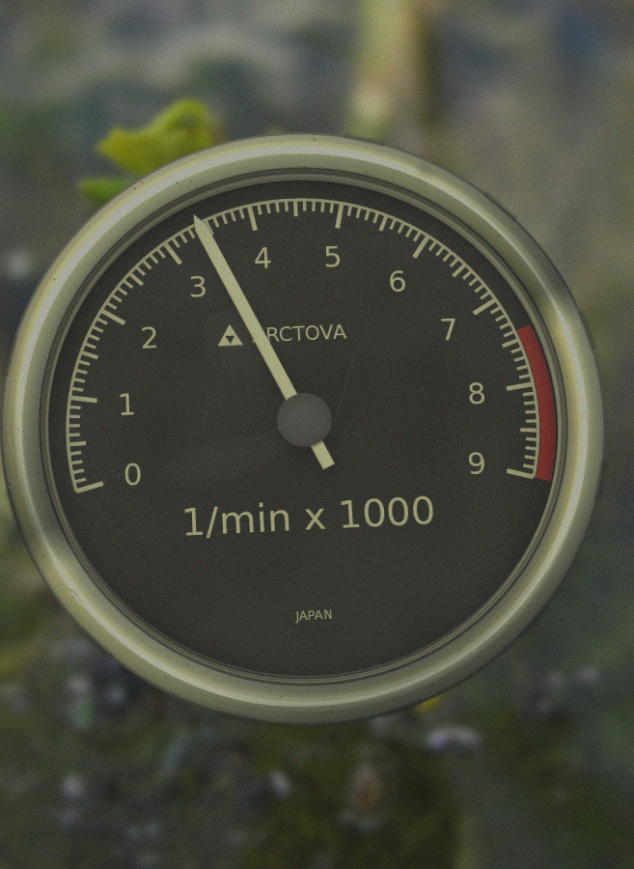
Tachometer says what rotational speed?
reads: 3400 rpm
